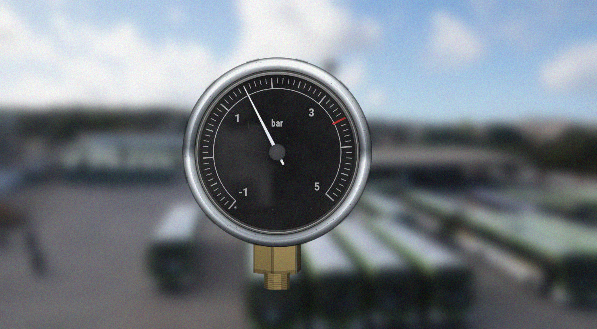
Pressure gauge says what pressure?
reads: 1.5 bar
